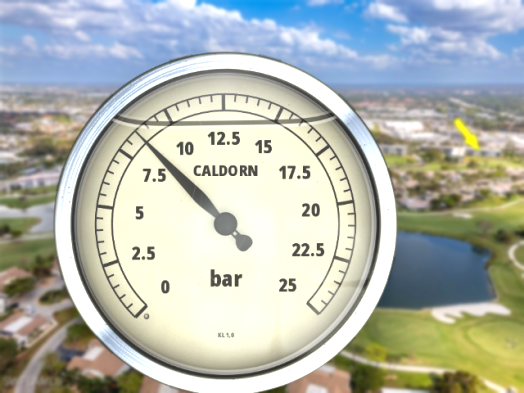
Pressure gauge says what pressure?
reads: 8.5 bar
